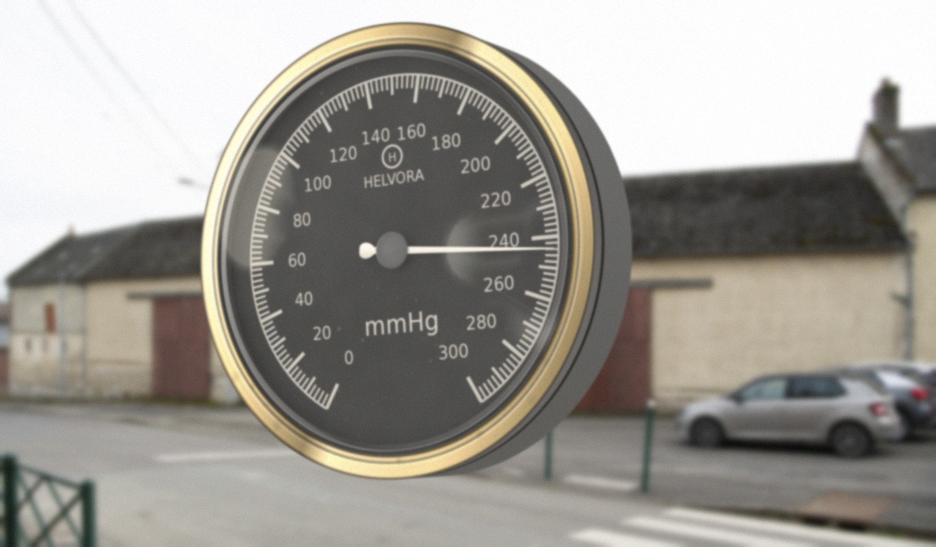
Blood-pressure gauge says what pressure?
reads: 244 mmHg
